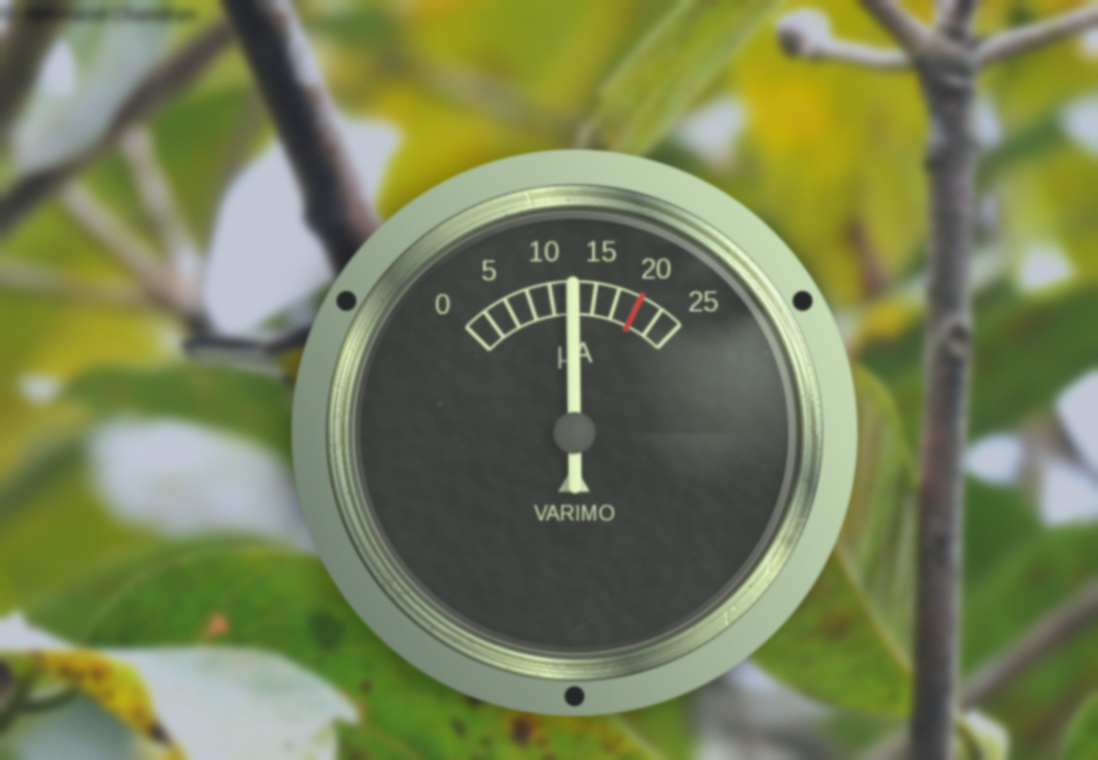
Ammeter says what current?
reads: 12.5 µA
